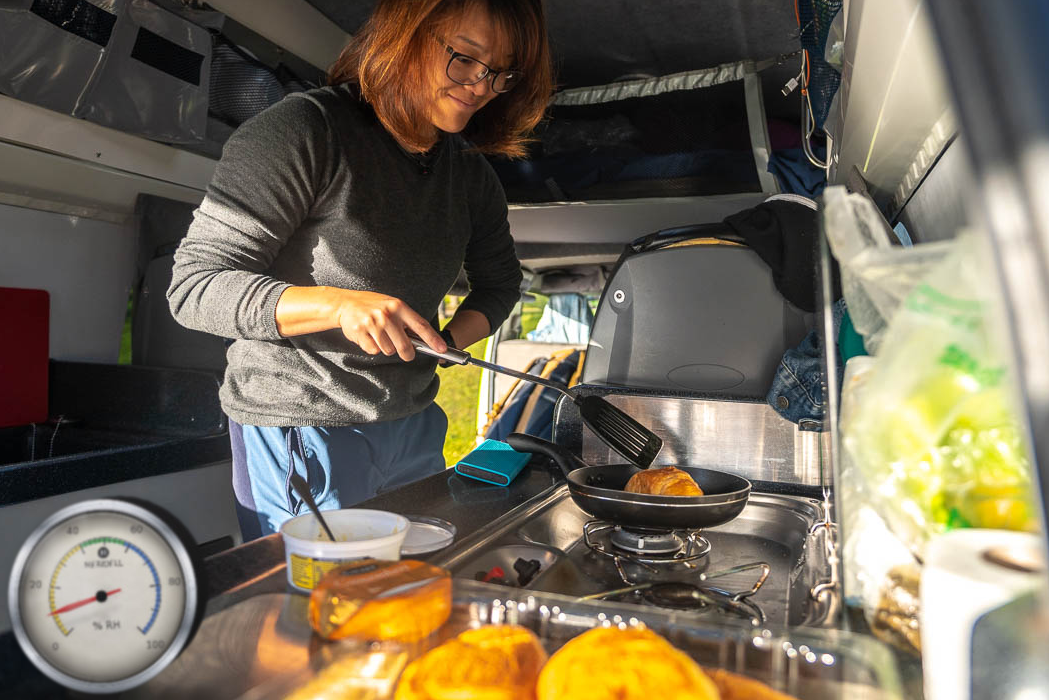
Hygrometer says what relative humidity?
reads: 10 %
